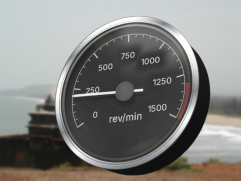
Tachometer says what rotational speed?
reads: 200 rpm
